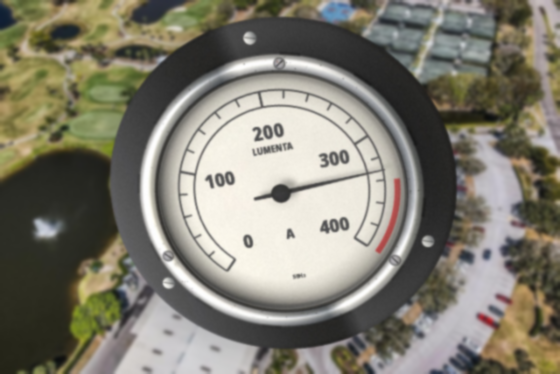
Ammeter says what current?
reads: 330 A
